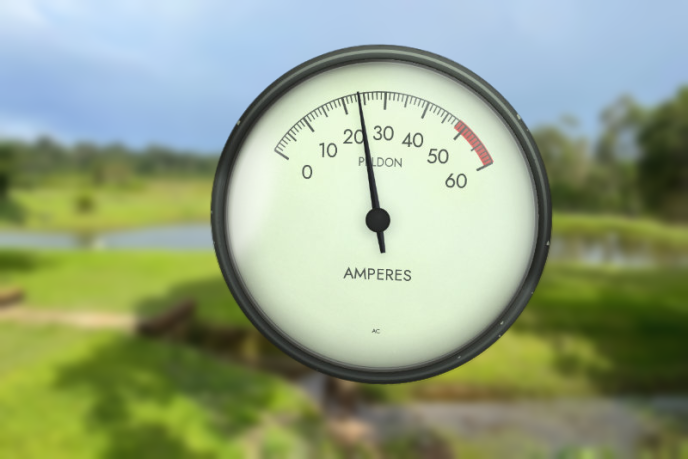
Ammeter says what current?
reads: 24 A
